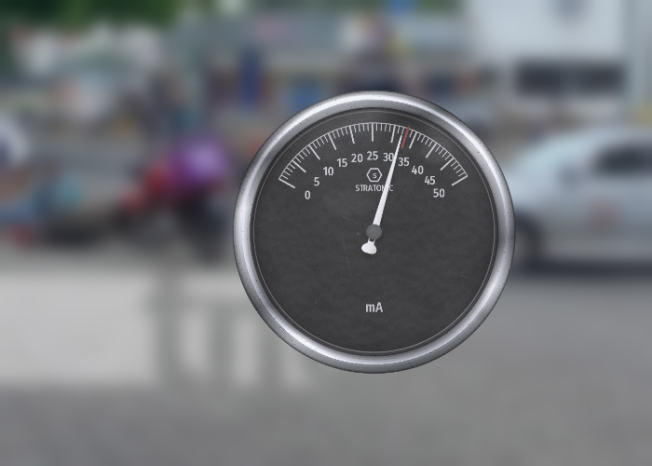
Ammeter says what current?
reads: 32 mA
